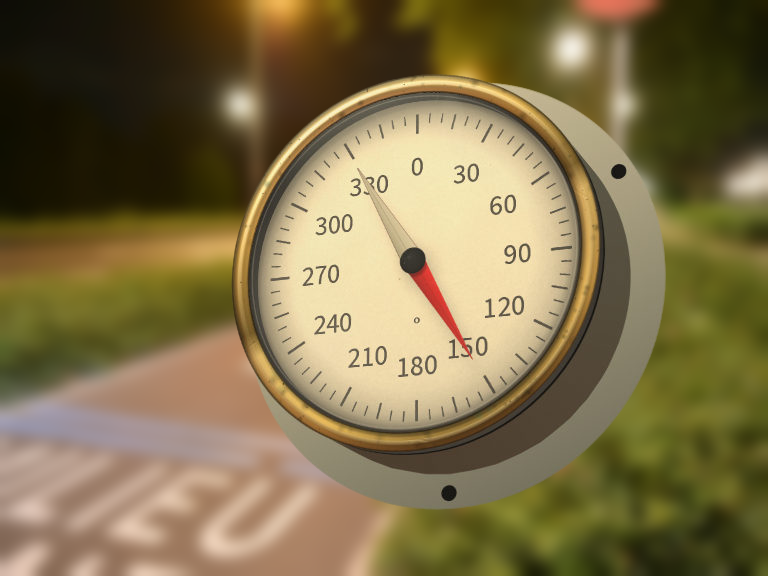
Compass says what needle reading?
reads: 150 °
